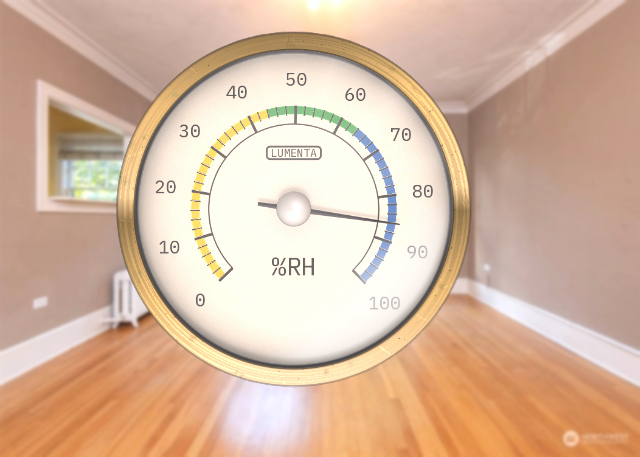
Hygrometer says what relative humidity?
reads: 86 %
